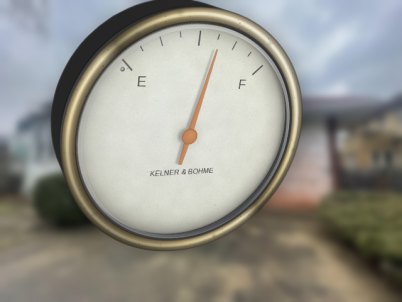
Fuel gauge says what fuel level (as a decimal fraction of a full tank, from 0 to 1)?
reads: 0.625
